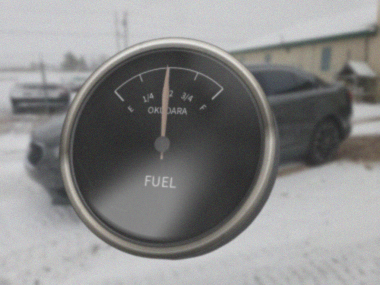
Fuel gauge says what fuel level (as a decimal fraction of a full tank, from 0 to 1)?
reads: 0.5
